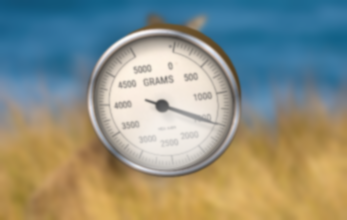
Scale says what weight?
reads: 1500 g
